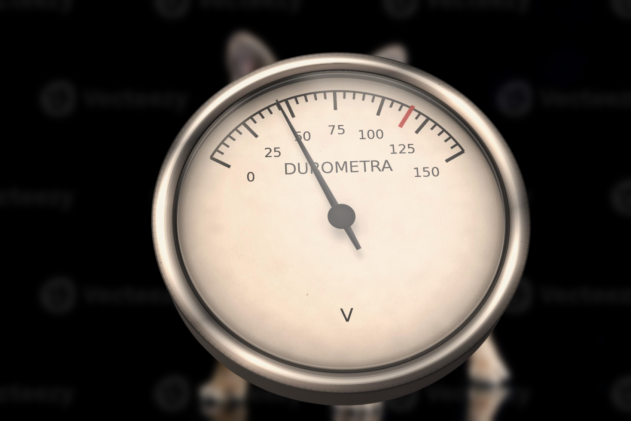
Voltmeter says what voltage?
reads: 45 V
